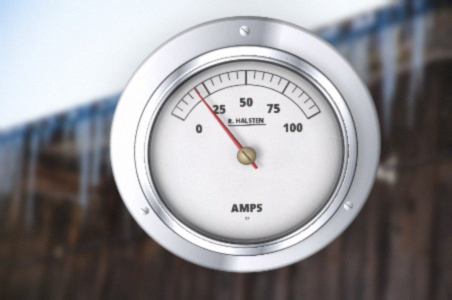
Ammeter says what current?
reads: 20 A
